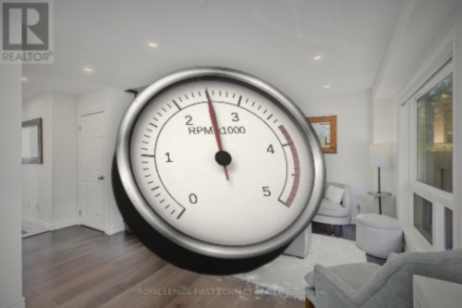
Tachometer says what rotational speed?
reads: 2500 rpm
